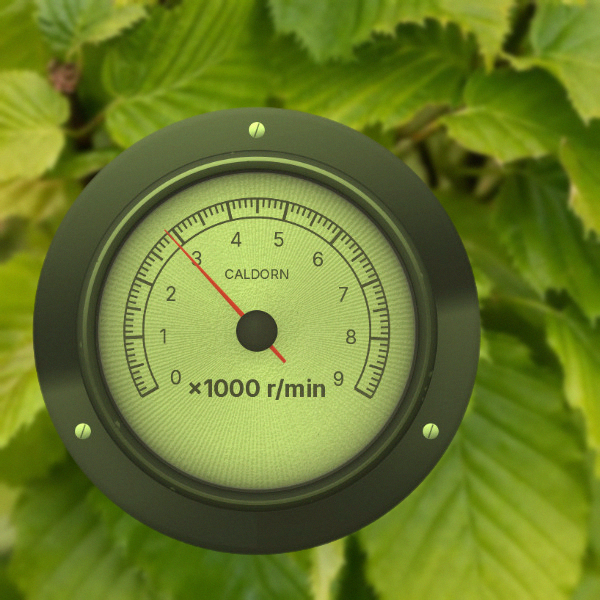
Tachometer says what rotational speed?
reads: 2900 rpm
